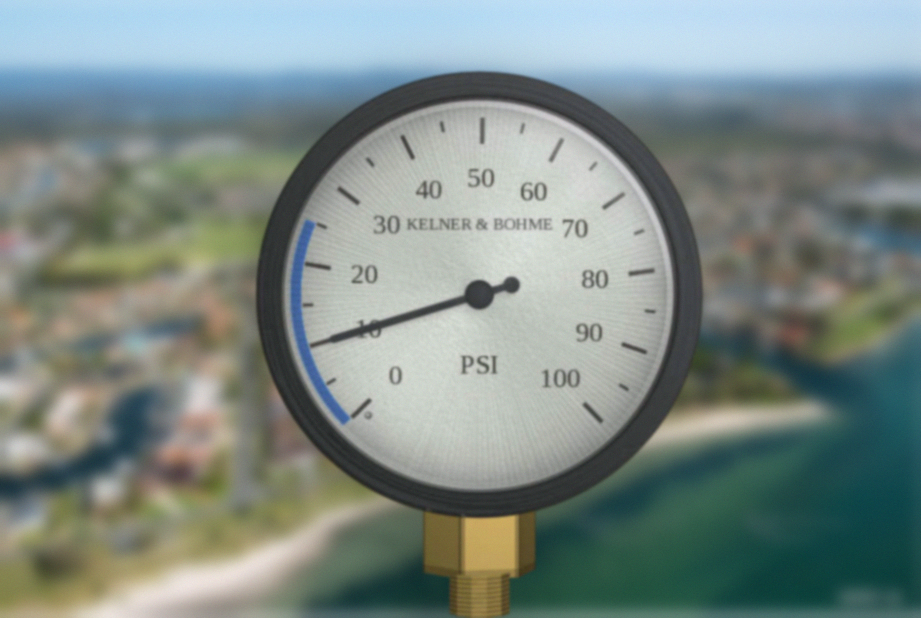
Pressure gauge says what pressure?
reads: 10 psi
